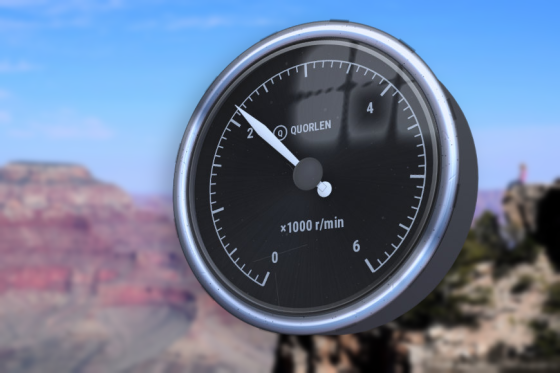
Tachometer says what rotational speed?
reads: 2150 rpm
